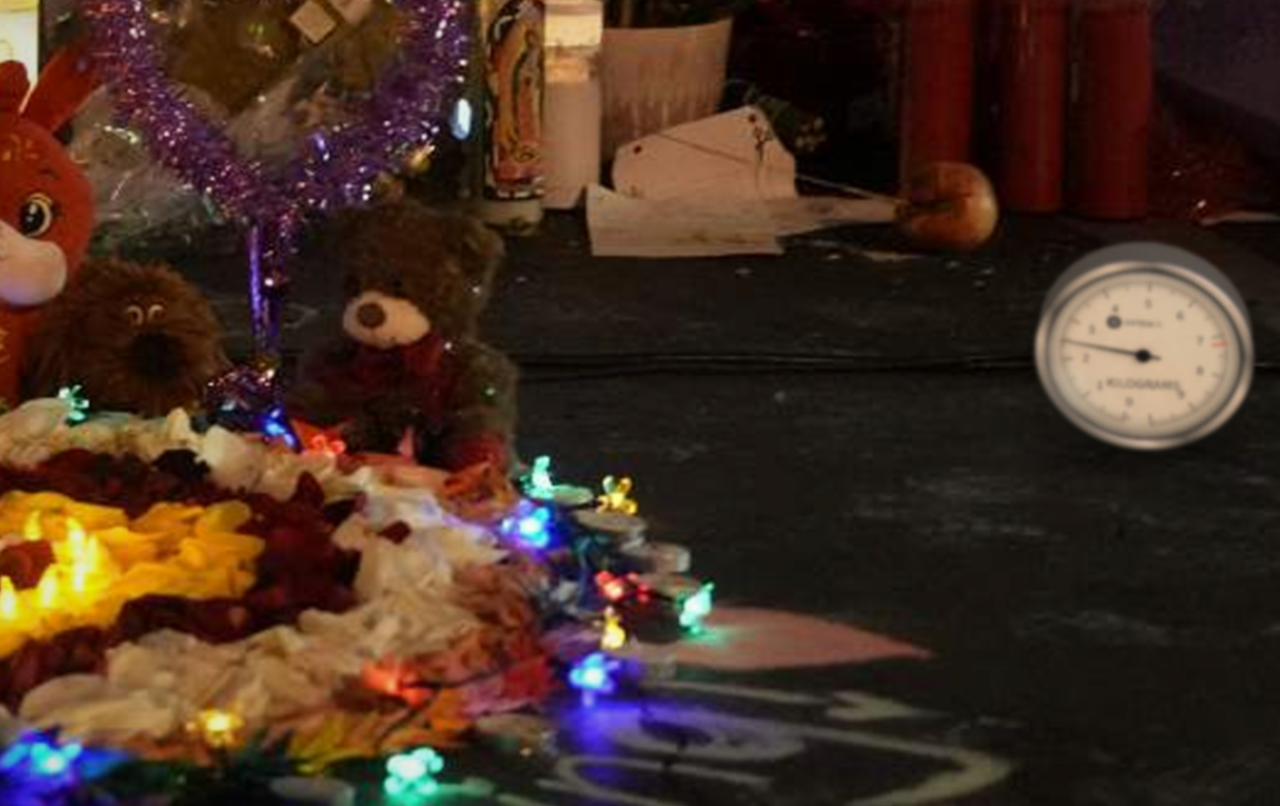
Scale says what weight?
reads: 2.5 kg
